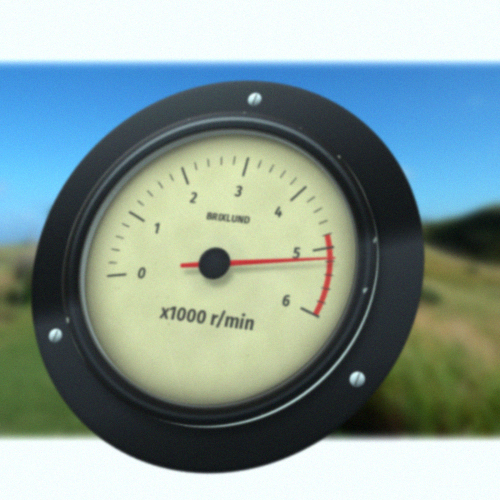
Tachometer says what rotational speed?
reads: 5200 rpm
